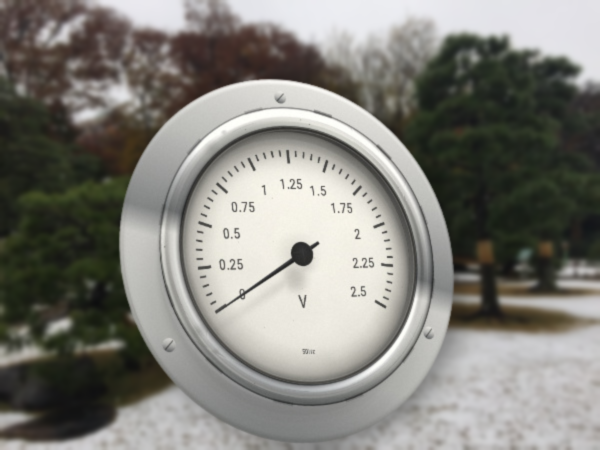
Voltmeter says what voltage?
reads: 0 V
